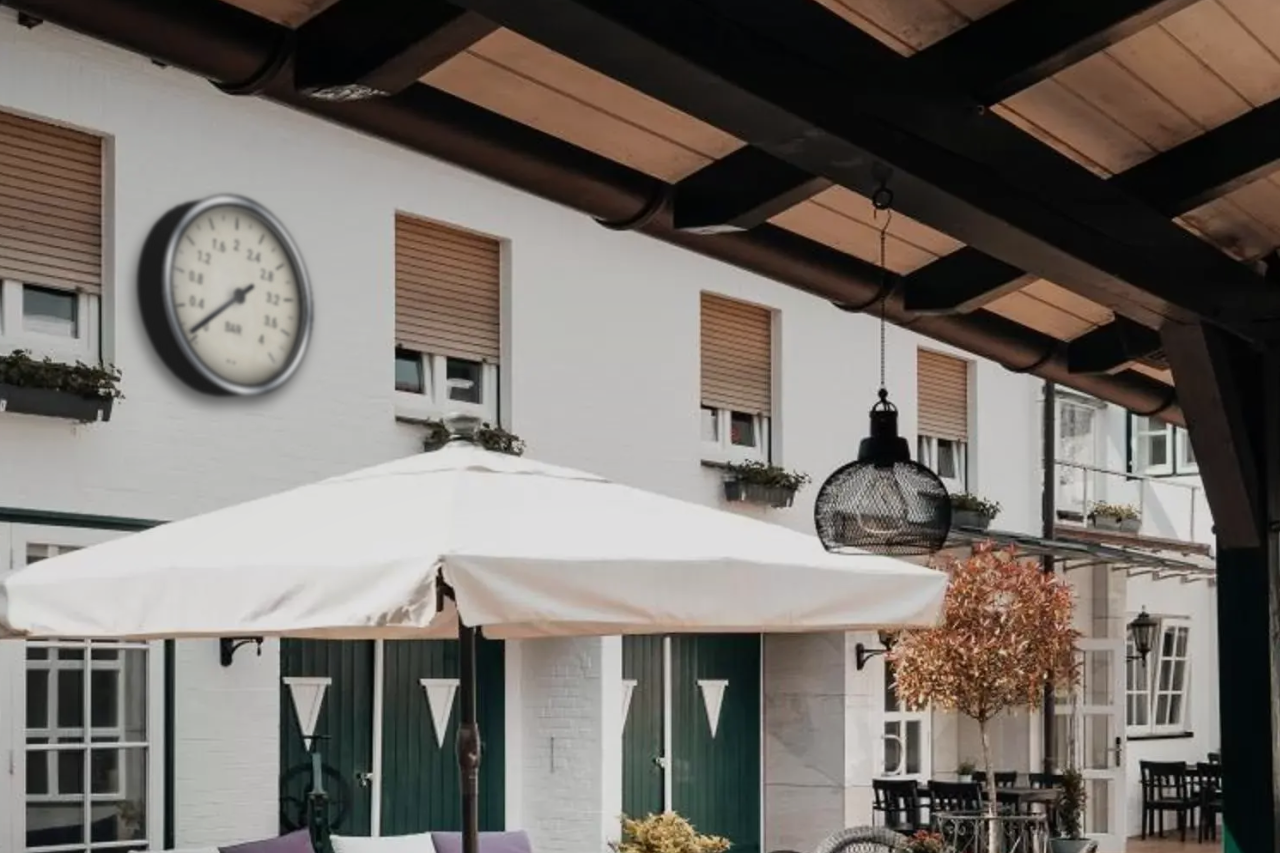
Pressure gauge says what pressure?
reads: 0.1 bar
